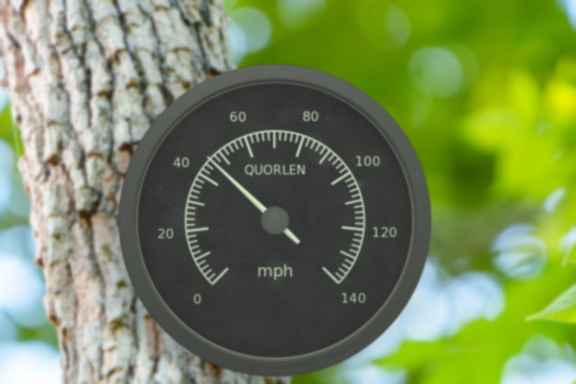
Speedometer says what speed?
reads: 46 mph
